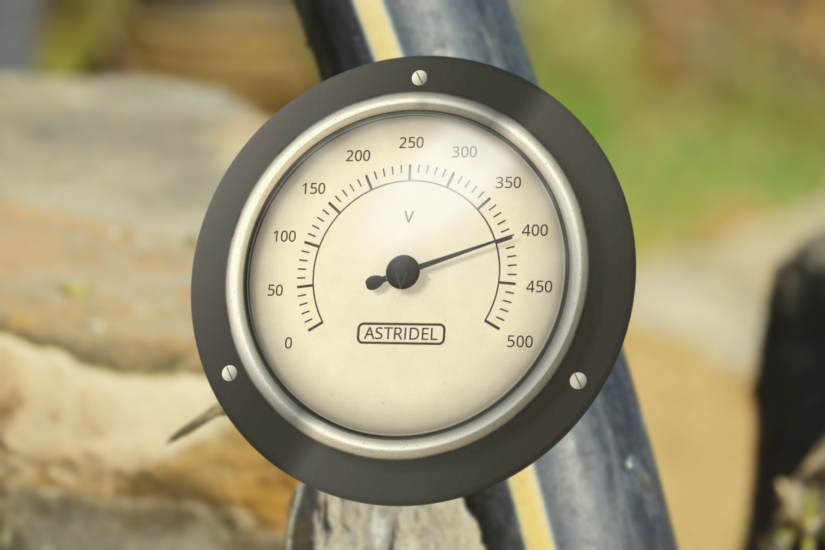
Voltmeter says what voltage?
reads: 400 V
